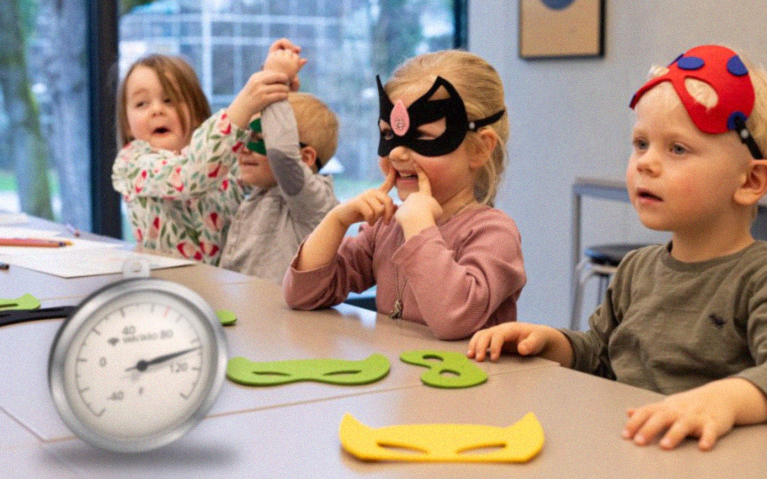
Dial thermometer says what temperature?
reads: 105 °F
